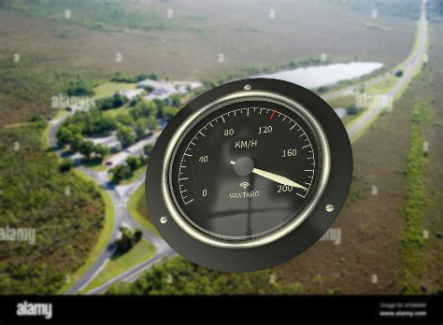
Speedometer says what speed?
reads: 195 km/h
